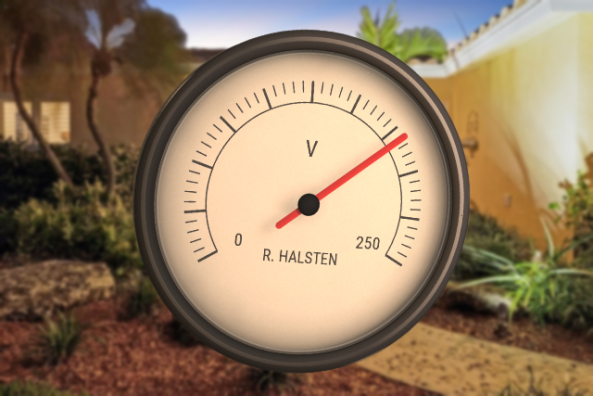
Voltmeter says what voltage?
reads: 180 V
